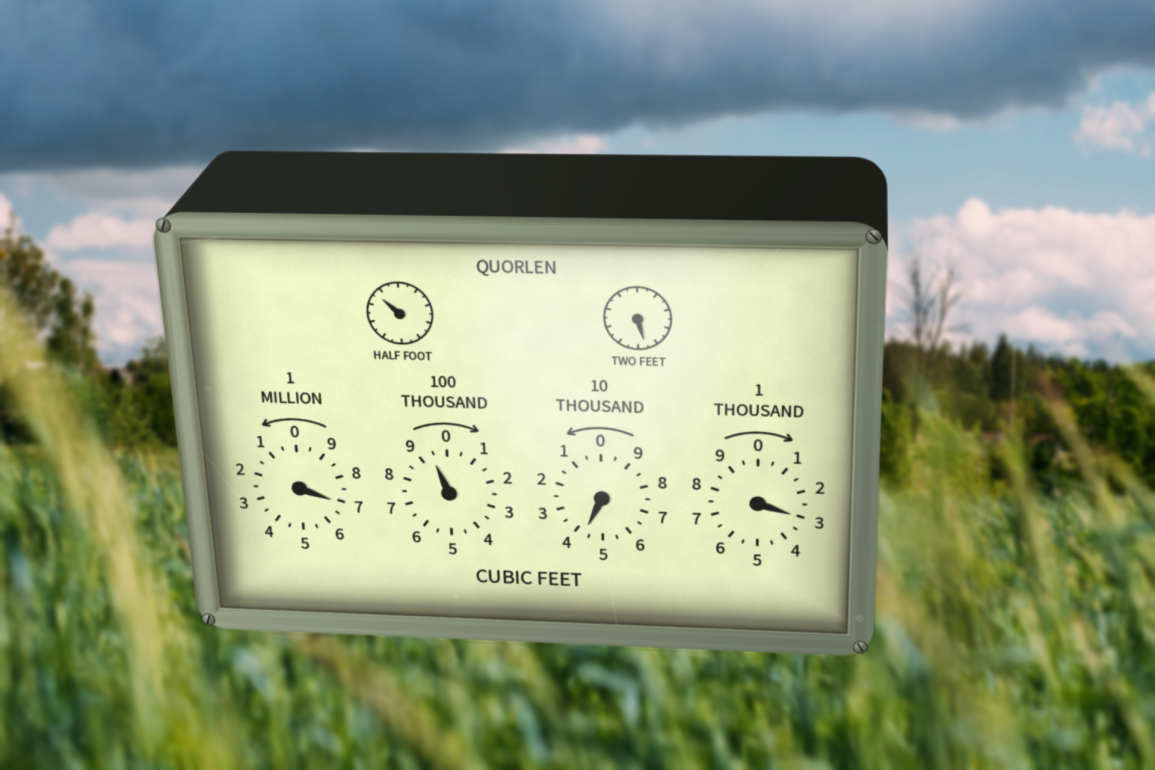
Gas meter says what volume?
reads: 694300 ft³
